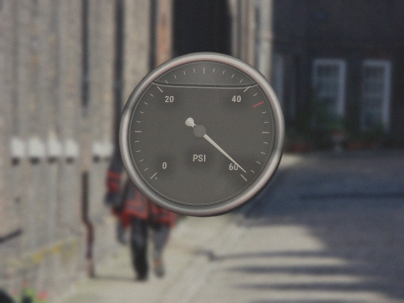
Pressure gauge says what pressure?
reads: 59 psi
